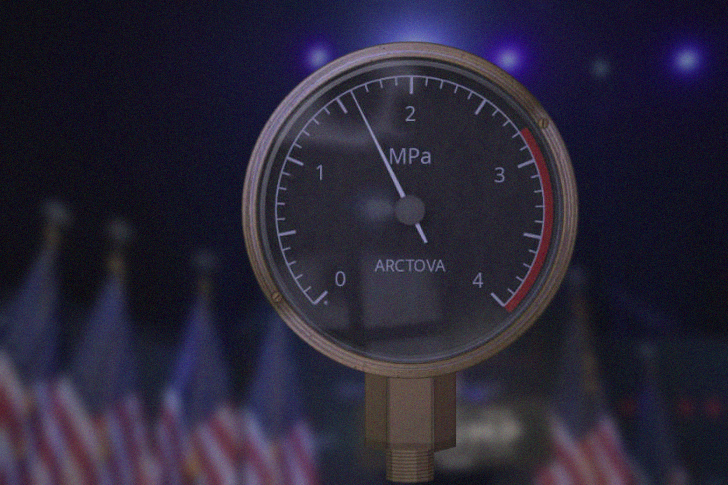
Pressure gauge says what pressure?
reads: 1.6 MPa
